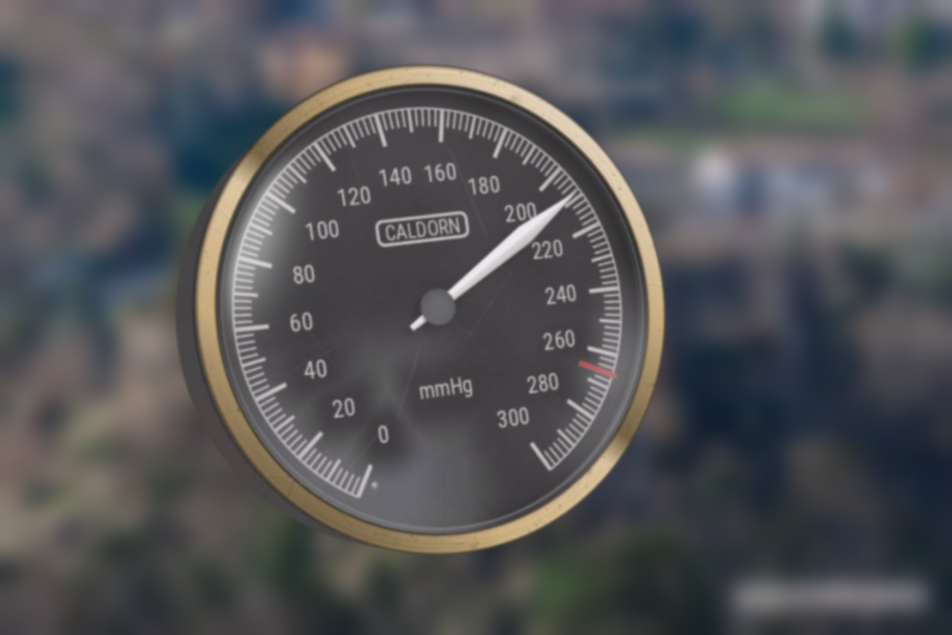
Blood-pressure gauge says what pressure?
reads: 208 mmHg
